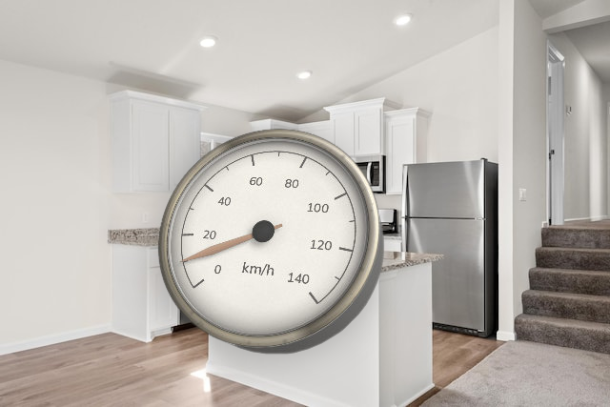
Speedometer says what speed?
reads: 10 km/h
